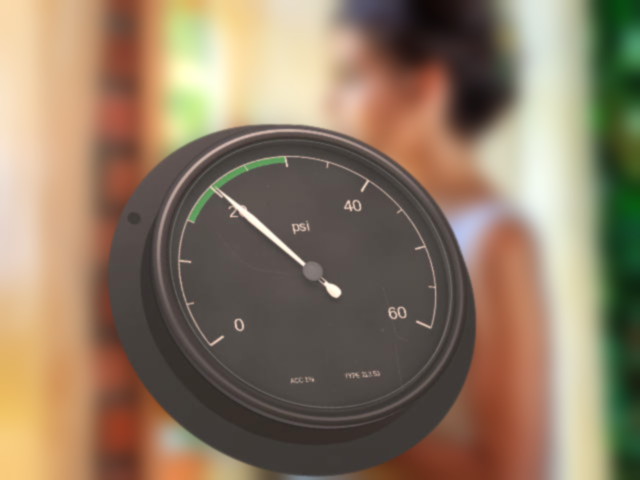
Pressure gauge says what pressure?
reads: 20 psi
